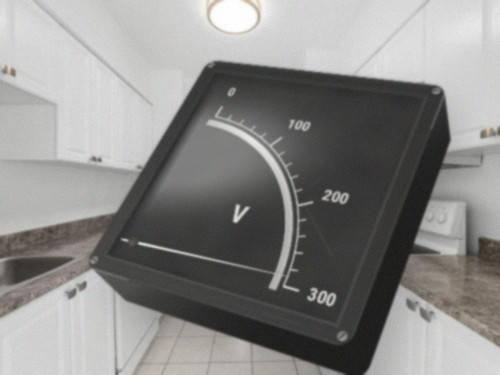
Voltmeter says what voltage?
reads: 290 V
